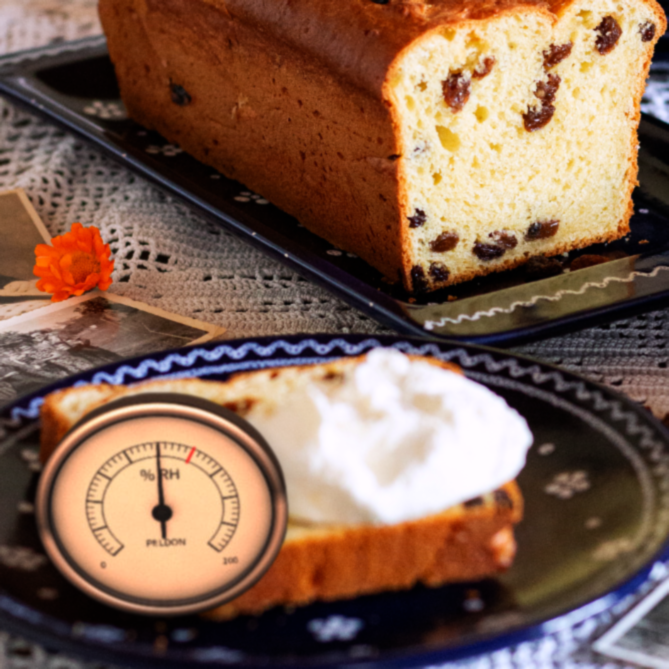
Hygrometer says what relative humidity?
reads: 50 %
